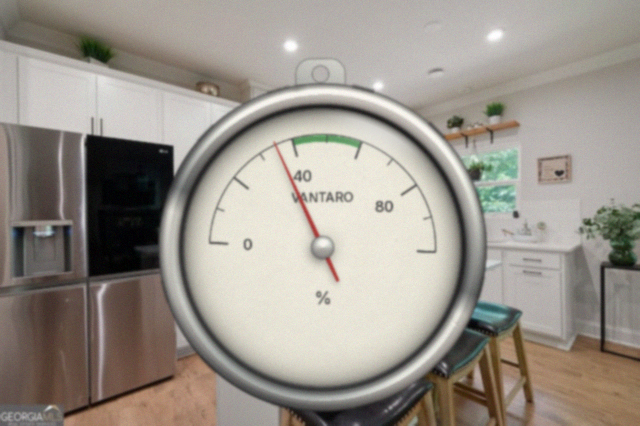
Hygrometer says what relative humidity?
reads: 35 %
